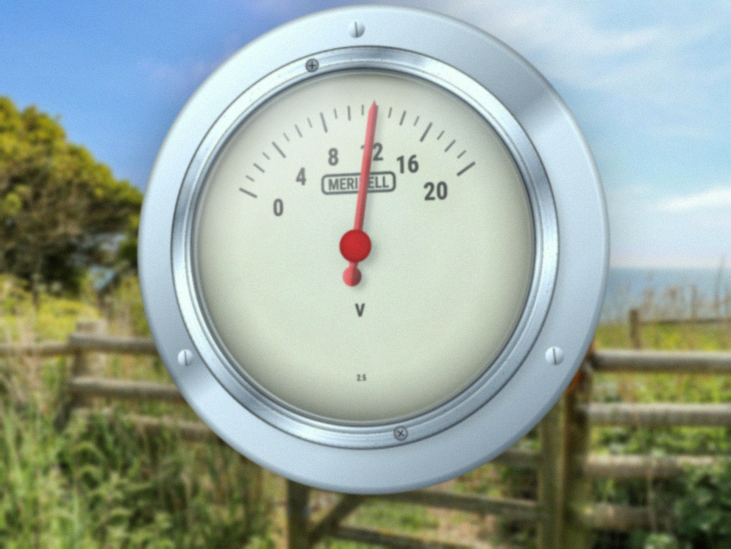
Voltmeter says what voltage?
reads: 12 V
